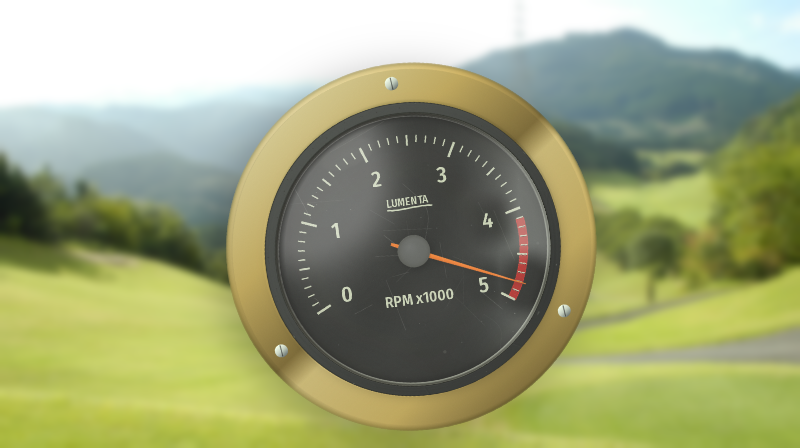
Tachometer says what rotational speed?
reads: 4800 rpm
